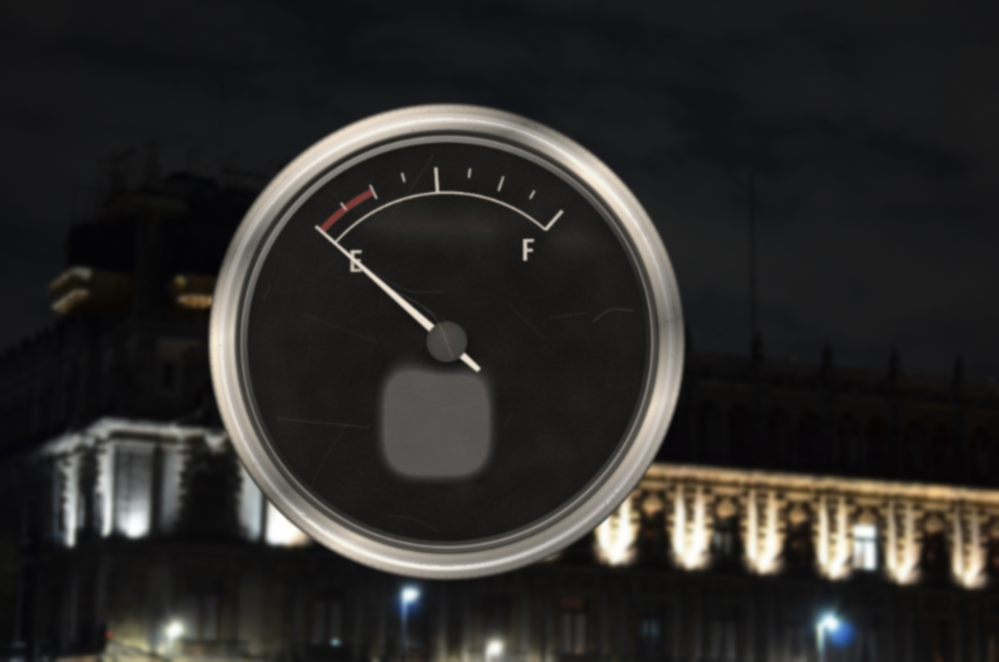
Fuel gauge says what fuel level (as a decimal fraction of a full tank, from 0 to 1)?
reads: 0
